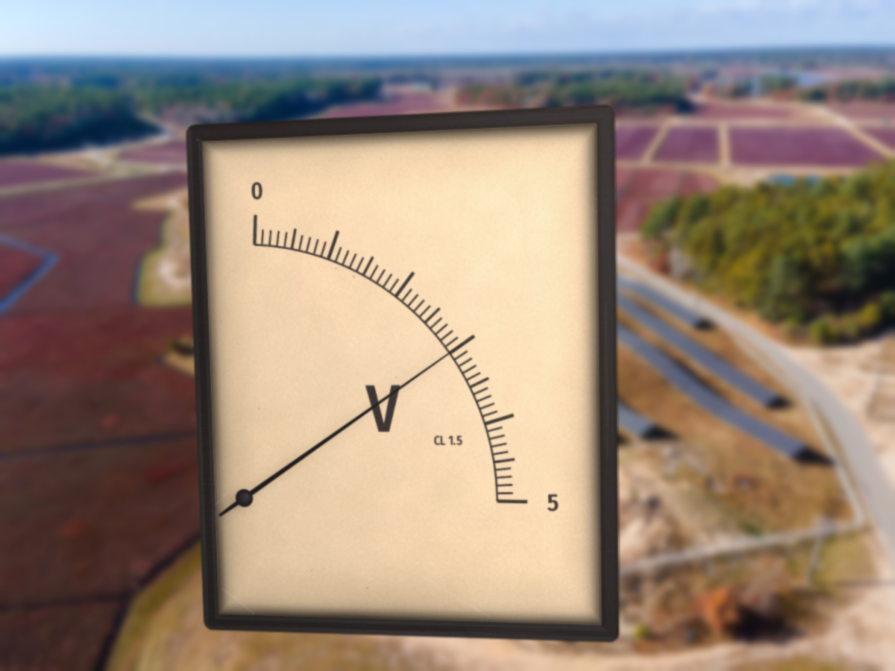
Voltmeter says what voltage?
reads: 3 V
